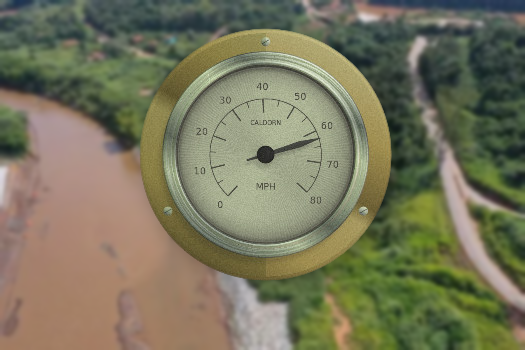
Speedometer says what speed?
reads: 62.5 mph
